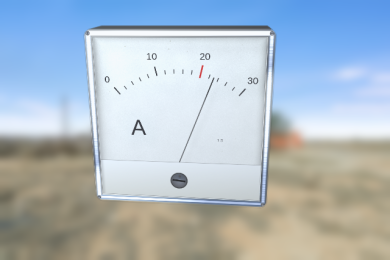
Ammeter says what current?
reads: 23 A
